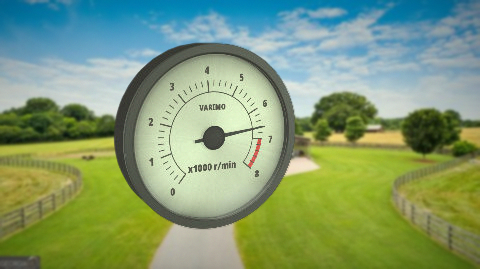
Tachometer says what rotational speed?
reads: 6600 rpm
